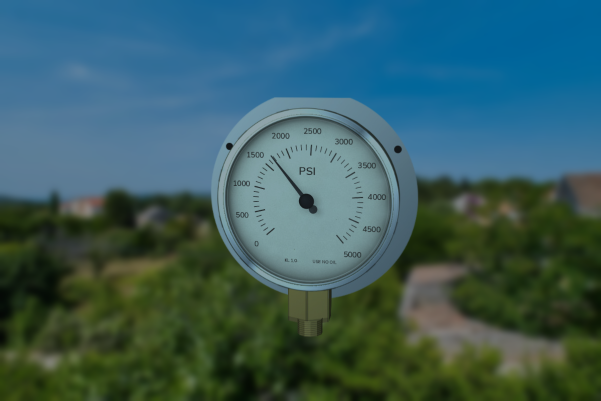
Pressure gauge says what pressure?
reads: 1700 psi
